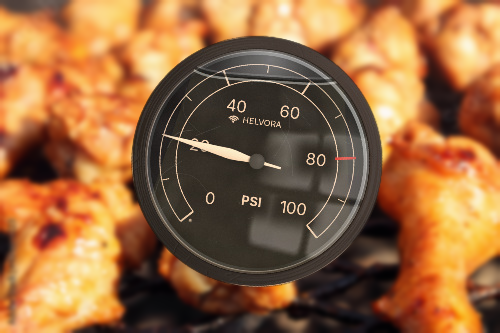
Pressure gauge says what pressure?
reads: 20 psi
